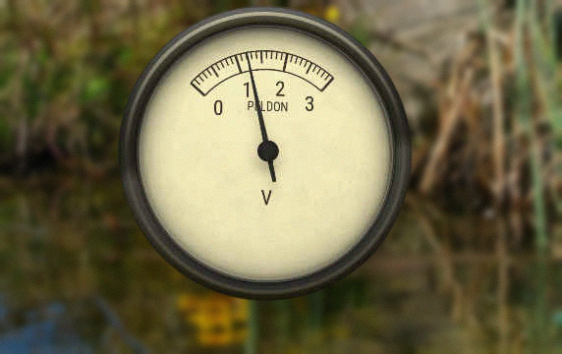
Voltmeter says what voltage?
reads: 1.2 V
